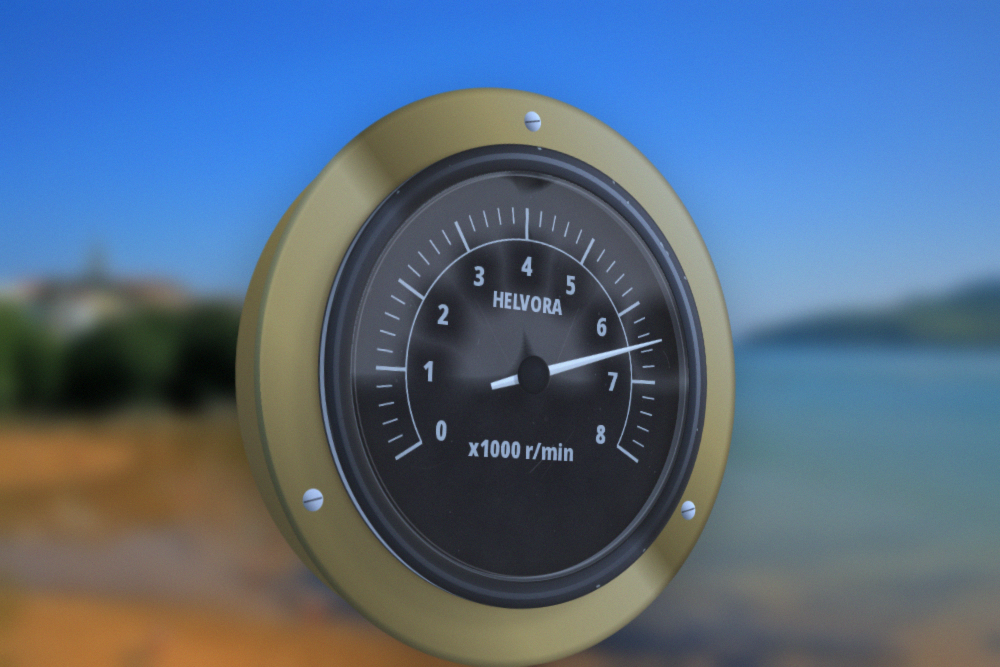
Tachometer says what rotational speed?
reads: 6500 rpm
